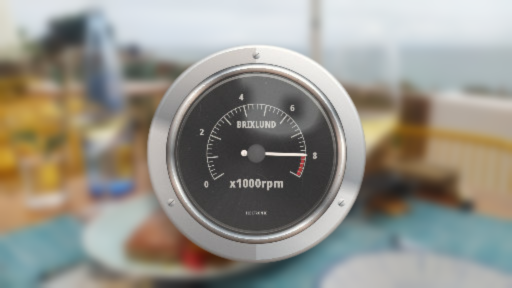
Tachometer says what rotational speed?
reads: 8000 rpm
